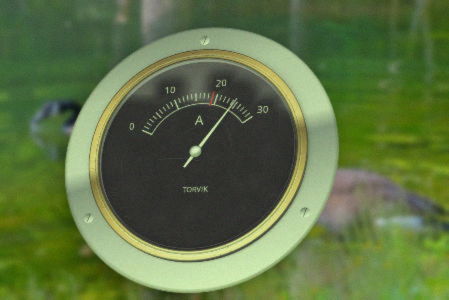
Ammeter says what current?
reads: 25 A
